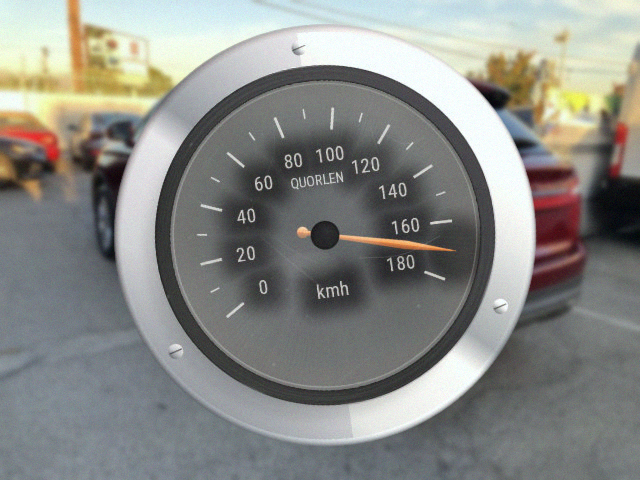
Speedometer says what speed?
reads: 170 km/h
